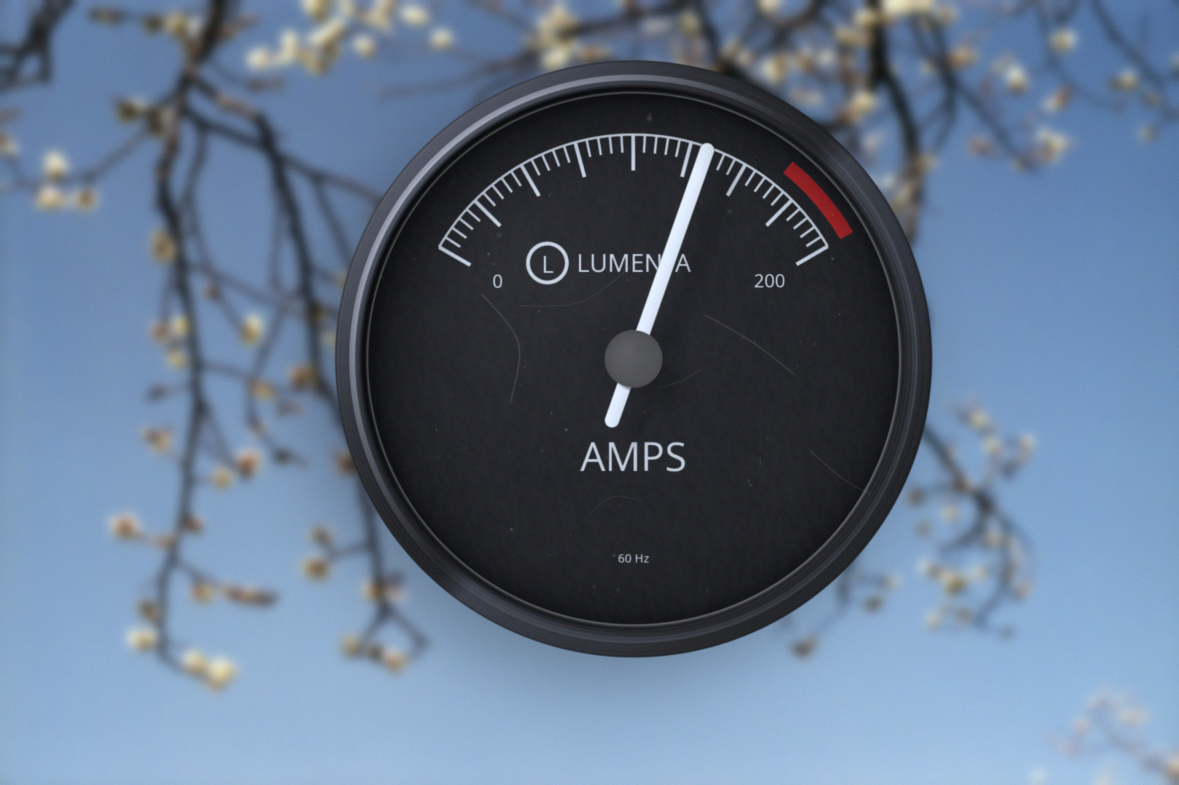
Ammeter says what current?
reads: 132.5 A
